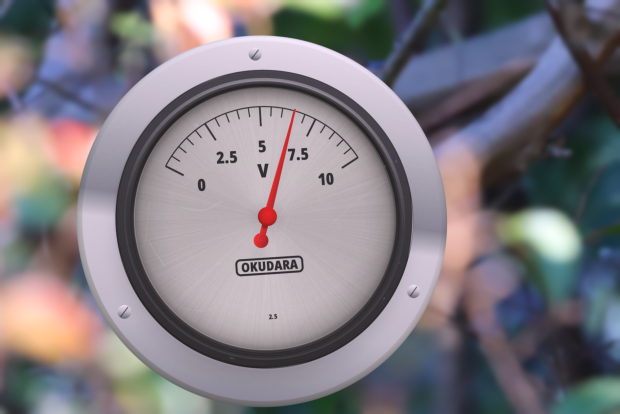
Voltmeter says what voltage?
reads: 6.5 V
